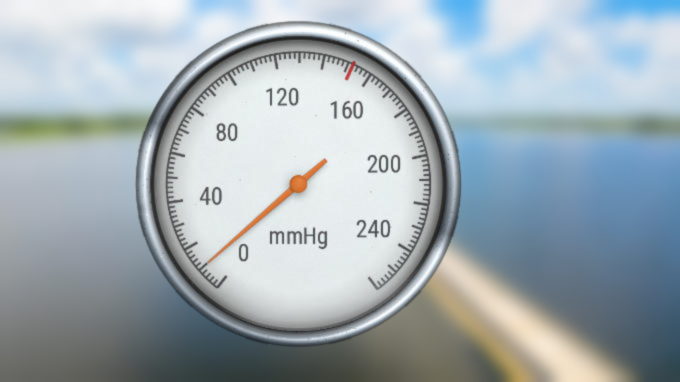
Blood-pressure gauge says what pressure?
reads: 10 mmHg
